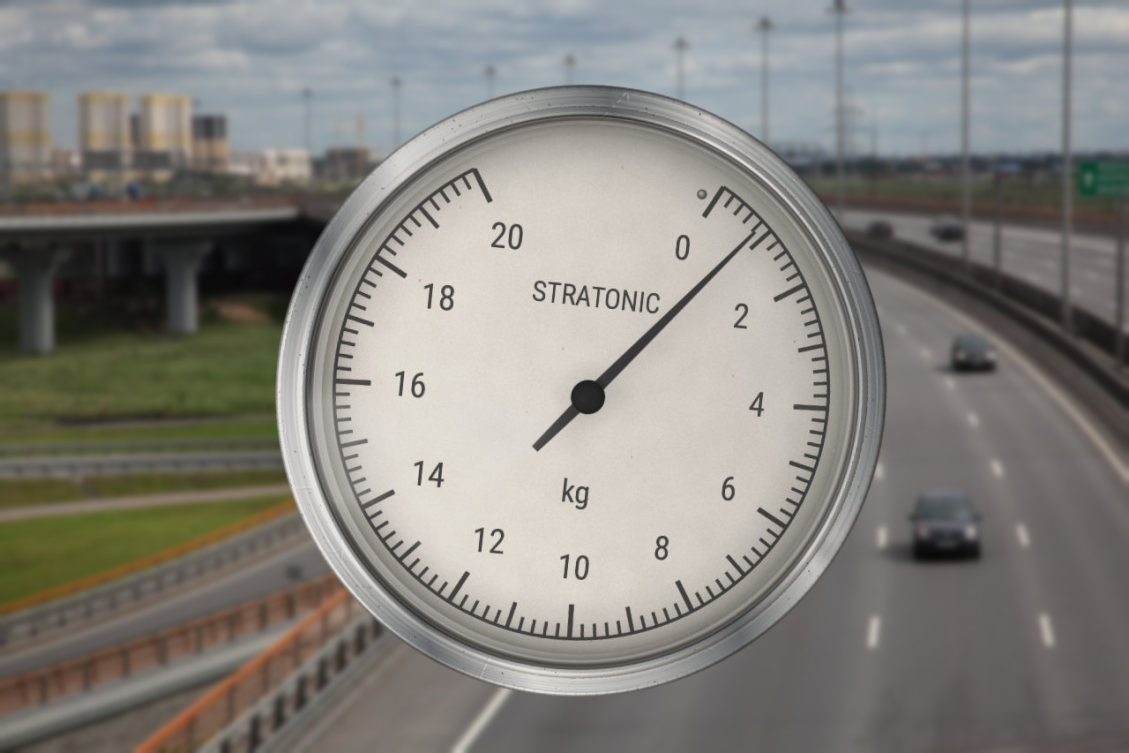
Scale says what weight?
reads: 0.8 kg
